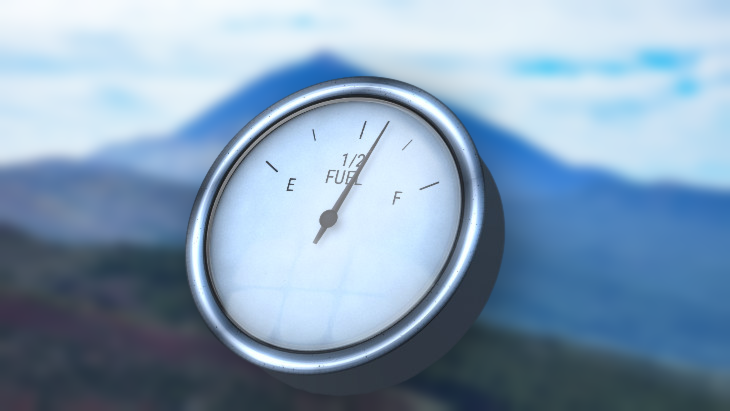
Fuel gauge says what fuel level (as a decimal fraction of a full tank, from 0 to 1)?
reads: 0.625
